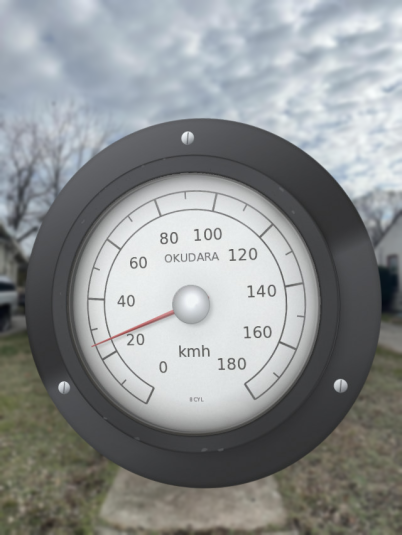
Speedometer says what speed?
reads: 25 km/h
